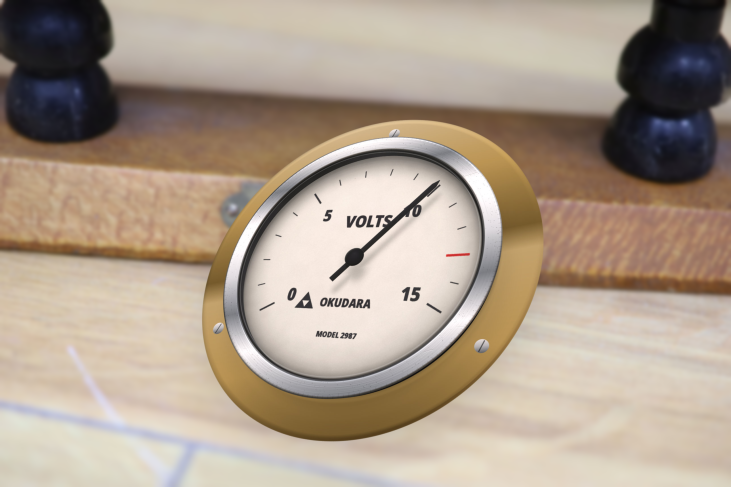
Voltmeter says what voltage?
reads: 10 V
